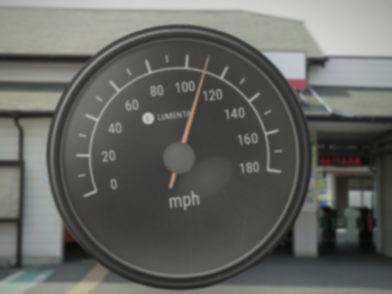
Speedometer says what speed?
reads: 110 mph
